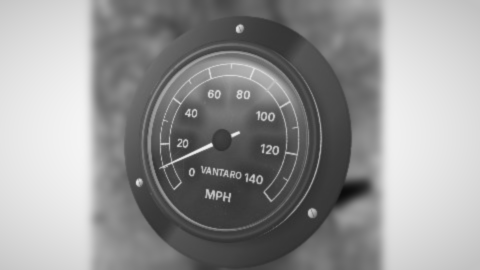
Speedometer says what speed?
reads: 10 mph
